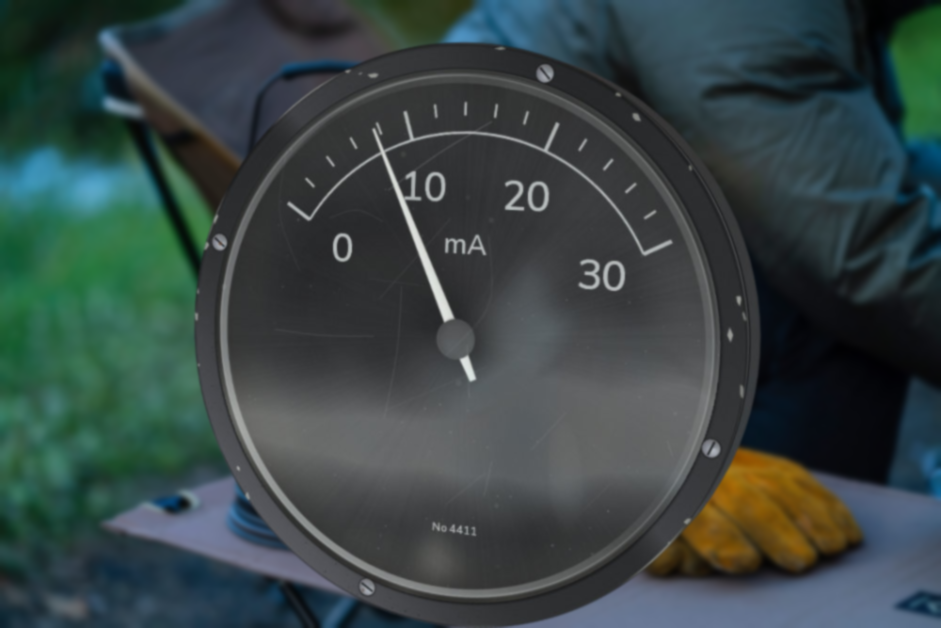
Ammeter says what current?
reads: 8 mA
